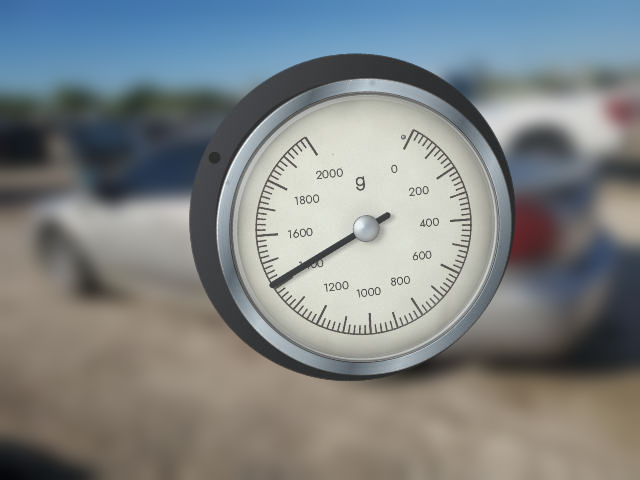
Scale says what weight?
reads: 1420 g
